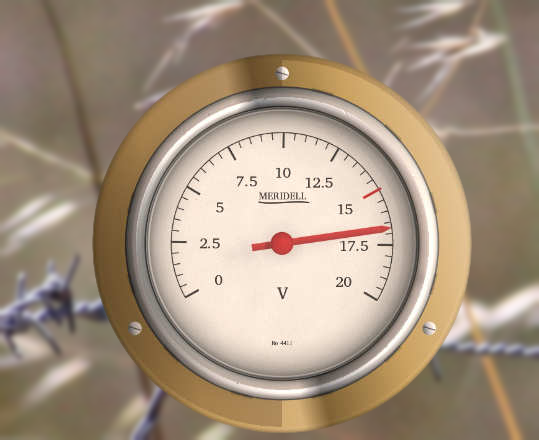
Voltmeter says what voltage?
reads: 16.75 V
